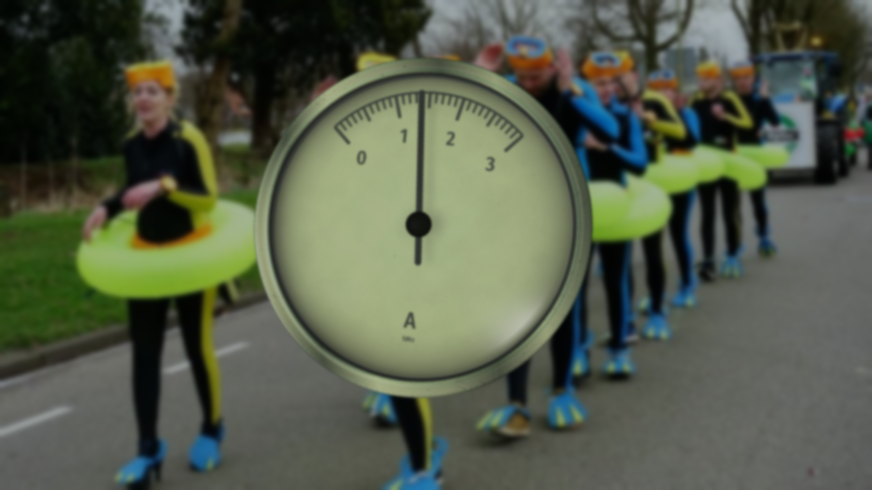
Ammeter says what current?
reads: 1.4 A
